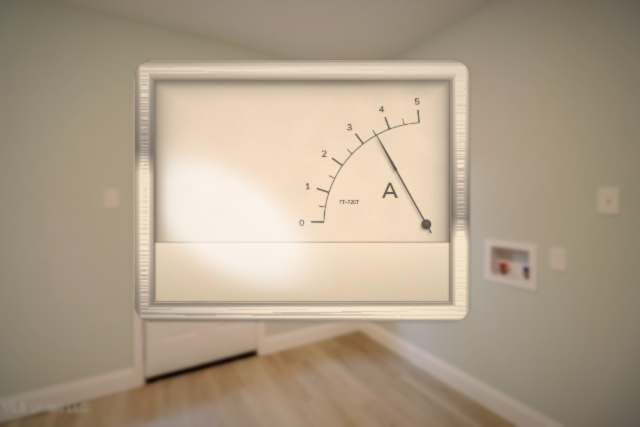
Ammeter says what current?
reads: 3.5 A
